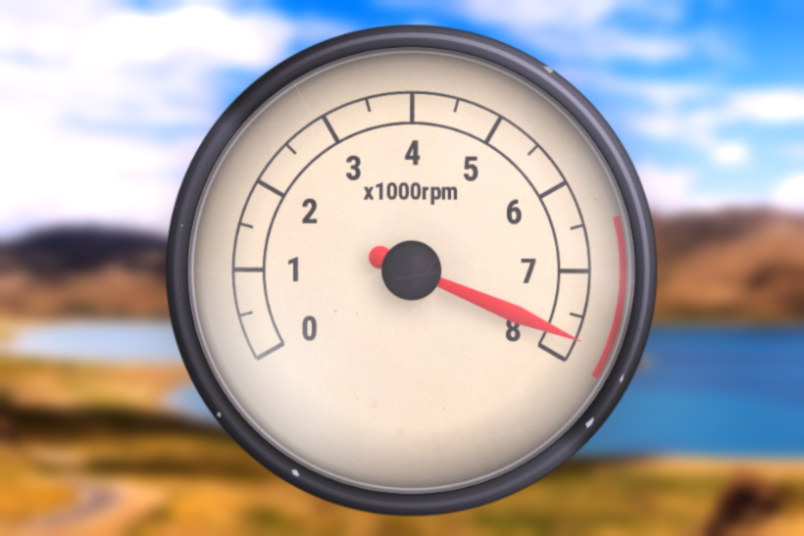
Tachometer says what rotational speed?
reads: 7750 rpm
